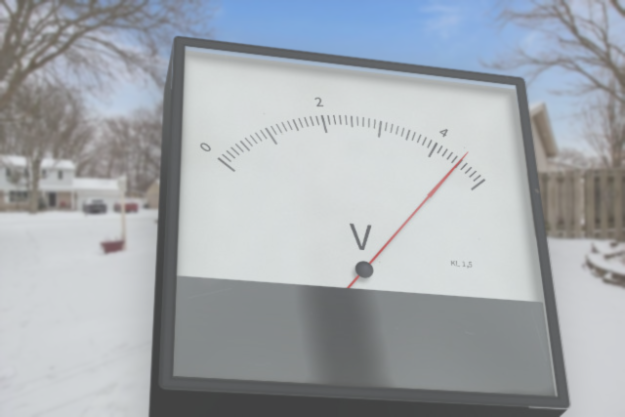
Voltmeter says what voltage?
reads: 4.5 V
